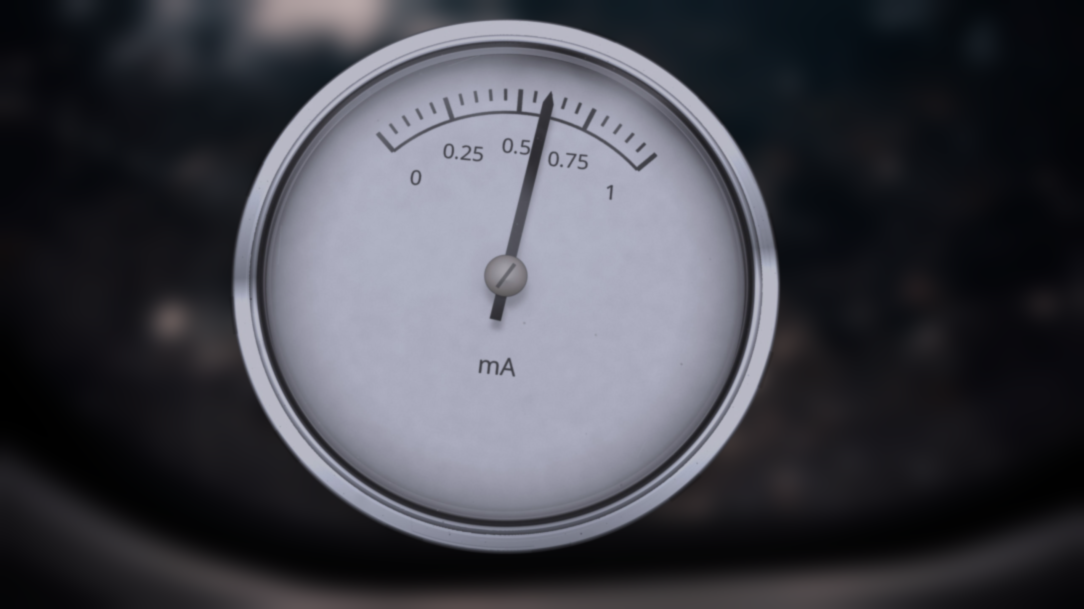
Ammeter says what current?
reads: 0.6 mA
